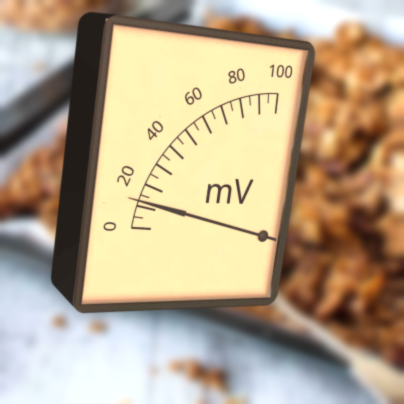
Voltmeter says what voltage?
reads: 12.5 mV
